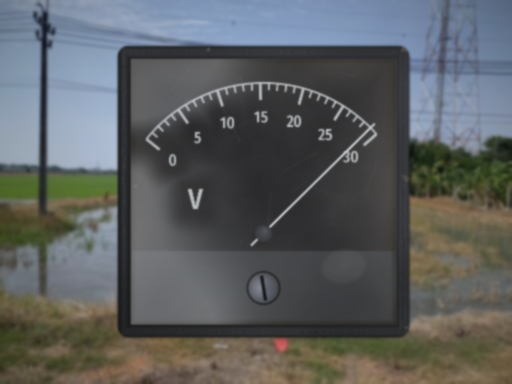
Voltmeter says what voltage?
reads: 29 V
